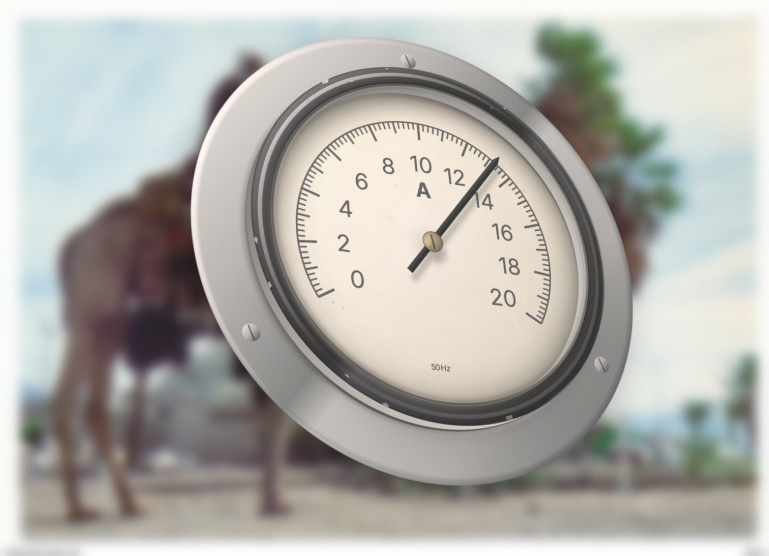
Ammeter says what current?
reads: 13.2 A
